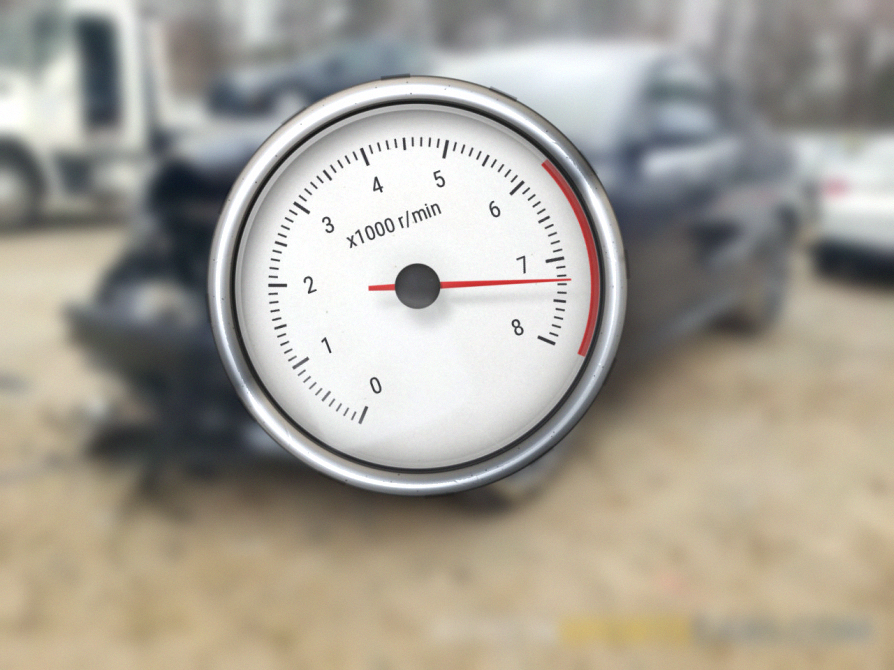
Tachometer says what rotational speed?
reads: 7250 rpm
